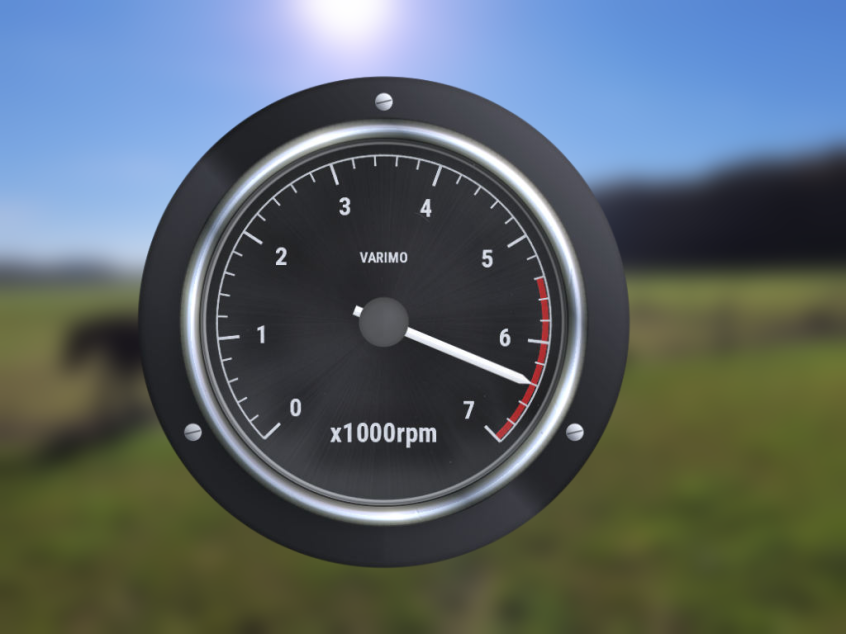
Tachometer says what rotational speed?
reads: 6400 rpm
